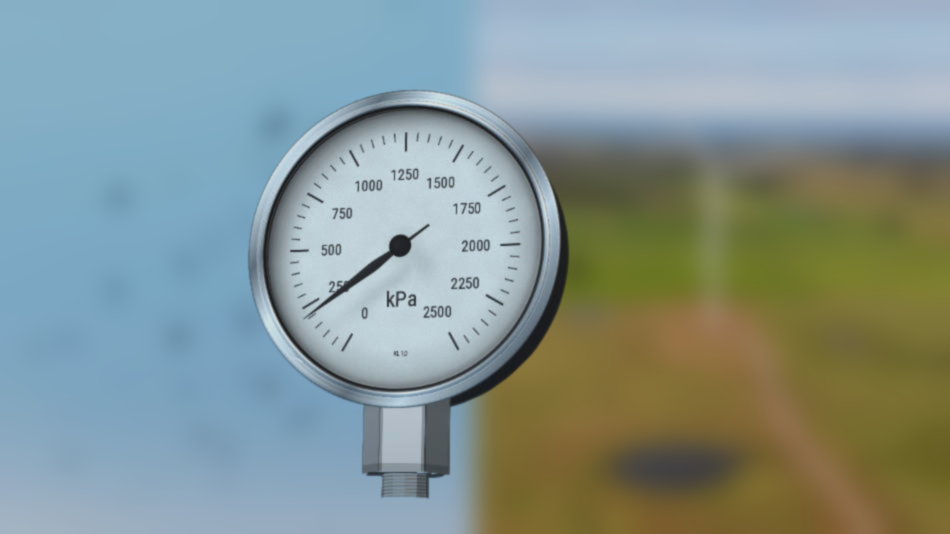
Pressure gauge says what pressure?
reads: 200 kPa
